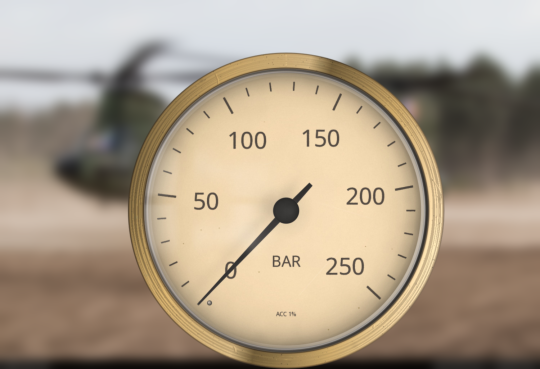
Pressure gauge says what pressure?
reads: 0 bar
